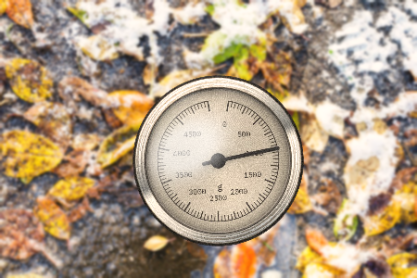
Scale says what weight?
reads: 1000 g
